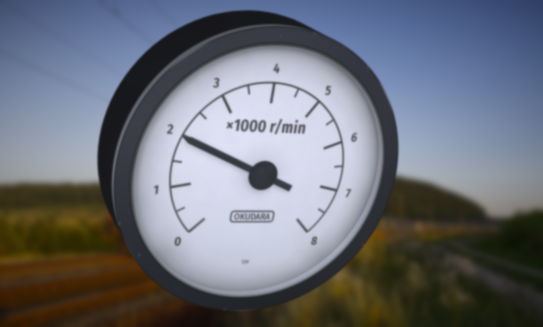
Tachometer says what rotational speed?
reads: 2000 rpm
